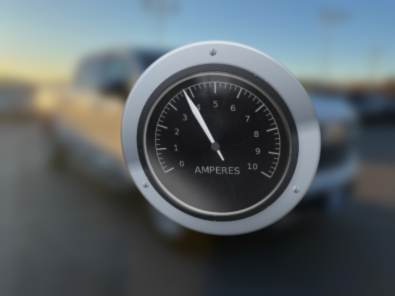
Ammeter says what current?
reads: 3.8 A
